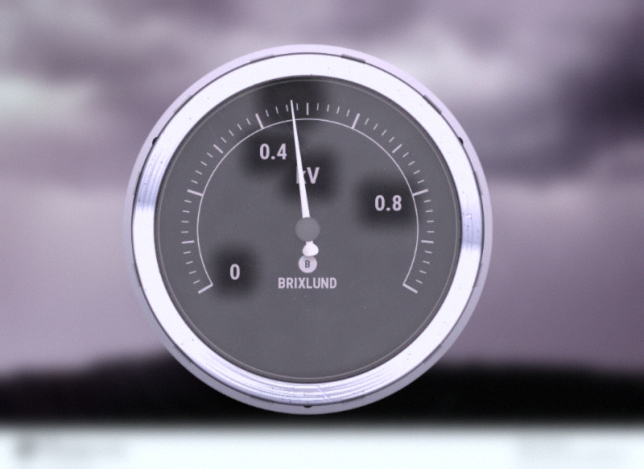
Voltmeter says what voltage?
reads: 0.47 kV
